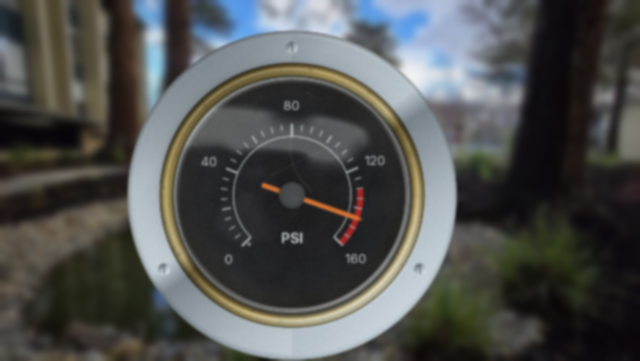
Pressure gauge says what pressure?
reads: 145 psi
